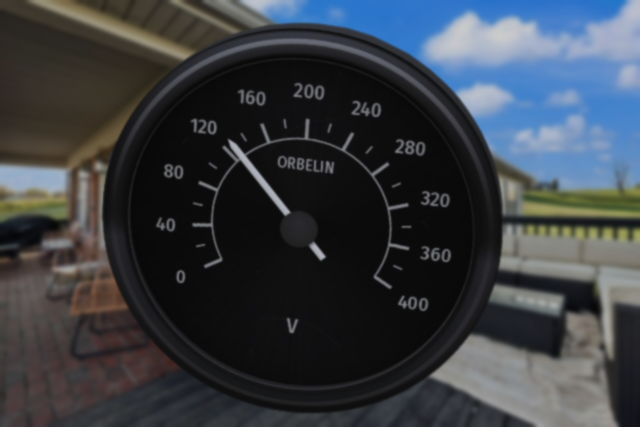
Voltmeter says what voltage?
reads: 130 V
